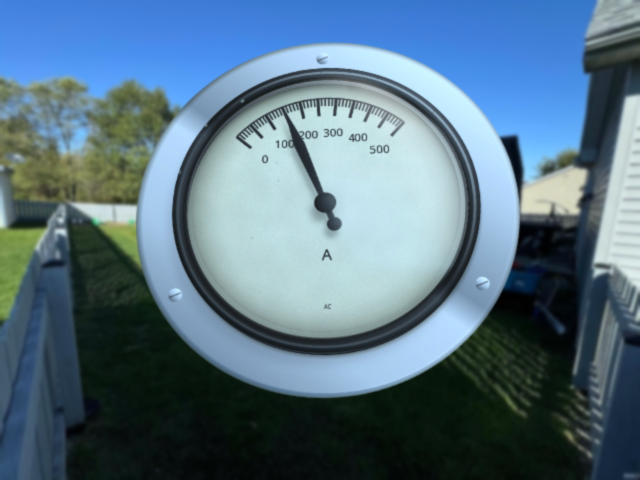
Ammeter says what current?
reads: 150 A
